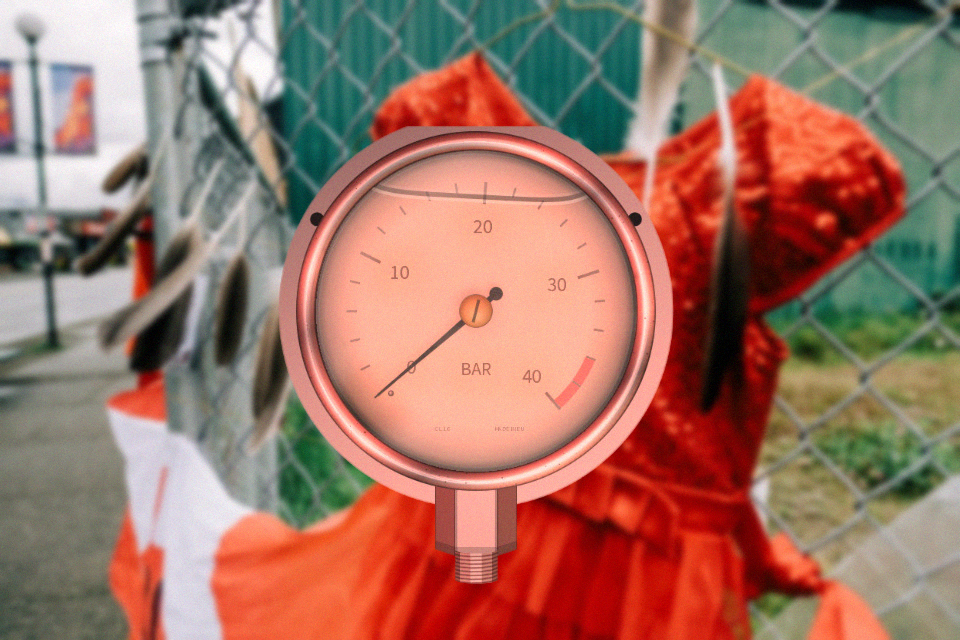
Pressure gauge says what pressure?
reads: 0 bar
